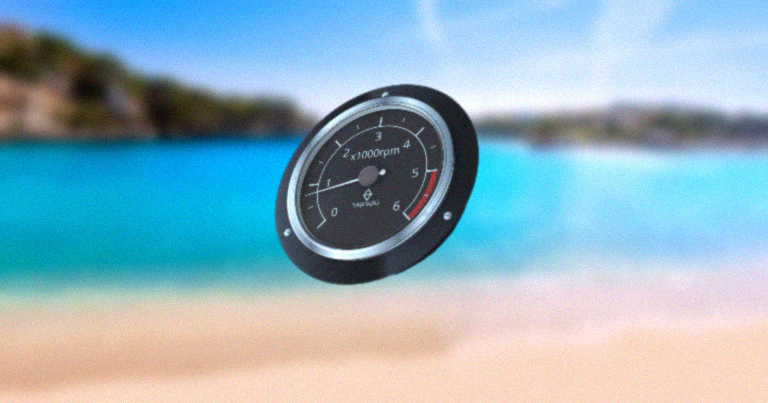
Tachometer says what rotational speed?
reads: 750 rpm
